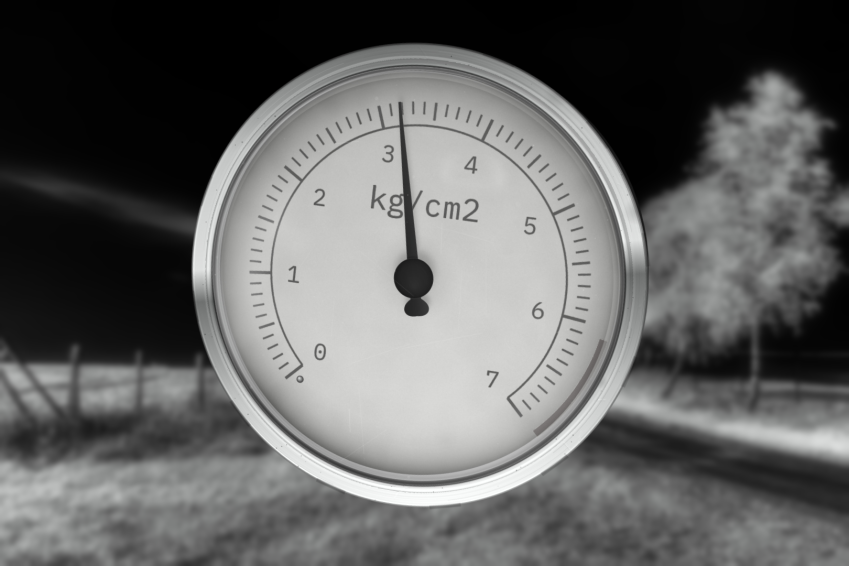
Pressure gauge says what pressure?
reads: 3.2 kg/cm²
